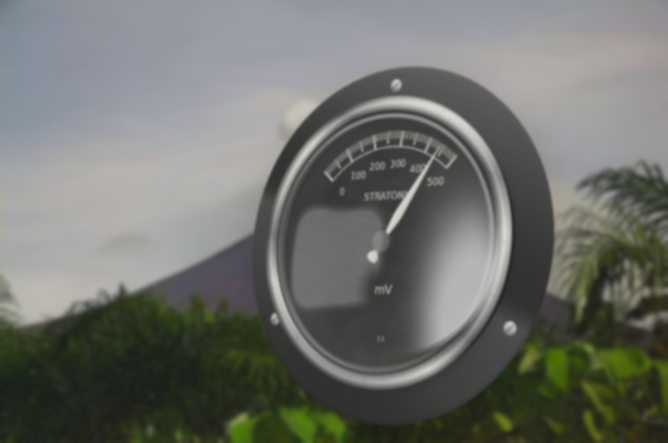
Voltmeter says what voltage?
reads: 450 mV
